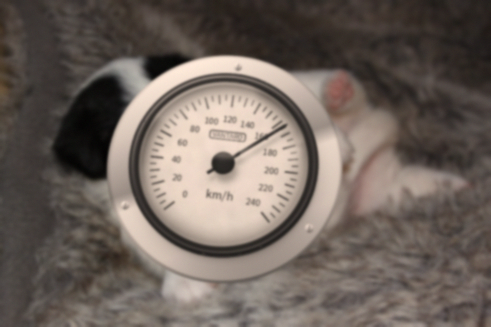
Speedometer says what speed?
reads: 165 km/h
